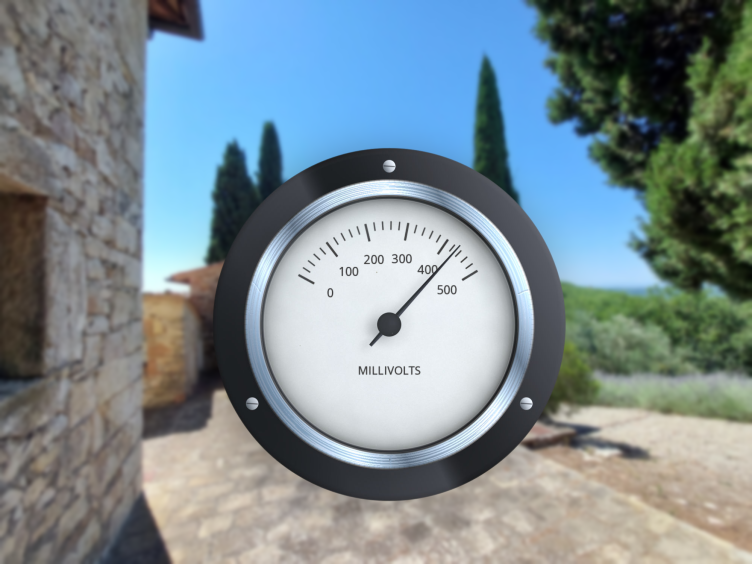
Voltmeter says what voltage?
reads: 430 mV
